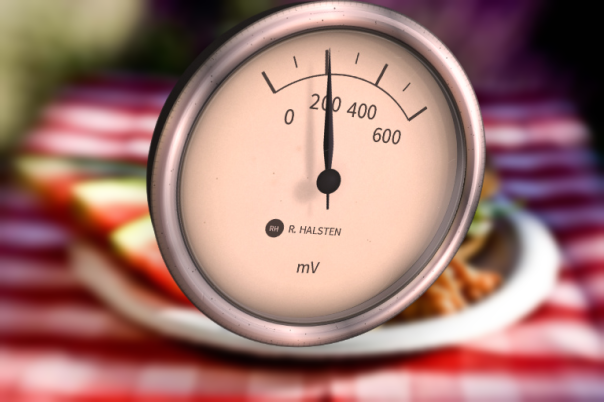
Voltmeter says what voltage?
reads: 200 mV
